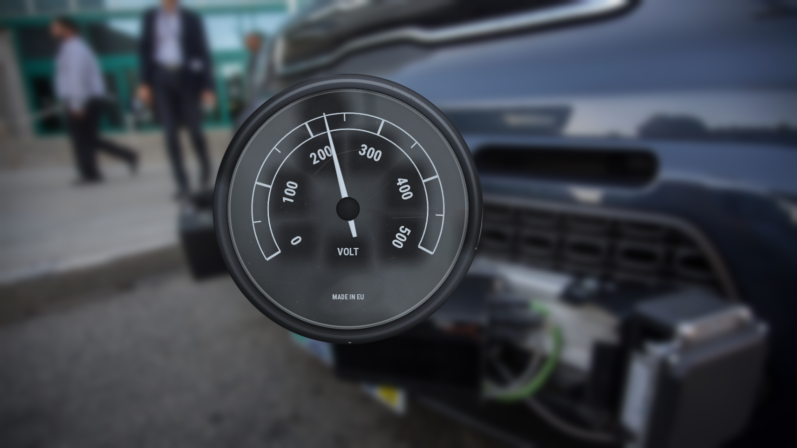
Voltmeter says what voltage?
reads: 225 V
